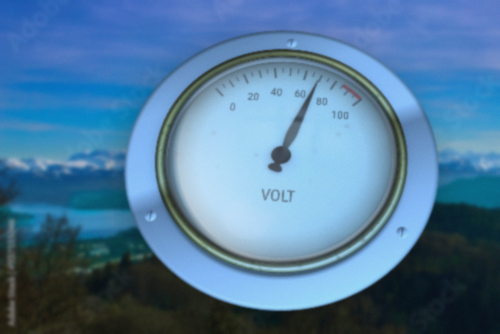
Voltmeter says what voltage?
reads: 70 V
